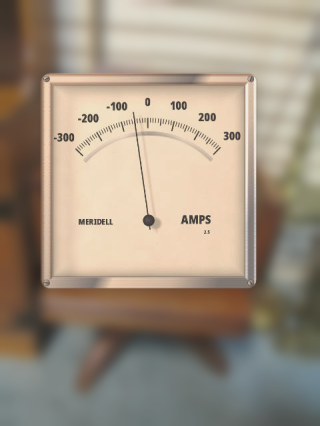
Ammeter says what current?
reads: -50 A
